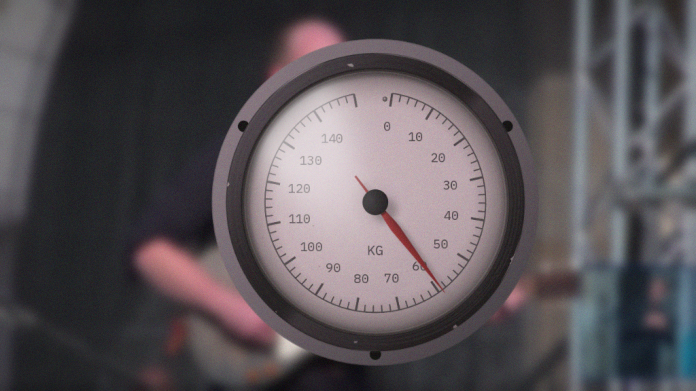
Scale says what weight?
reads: 59 kg
